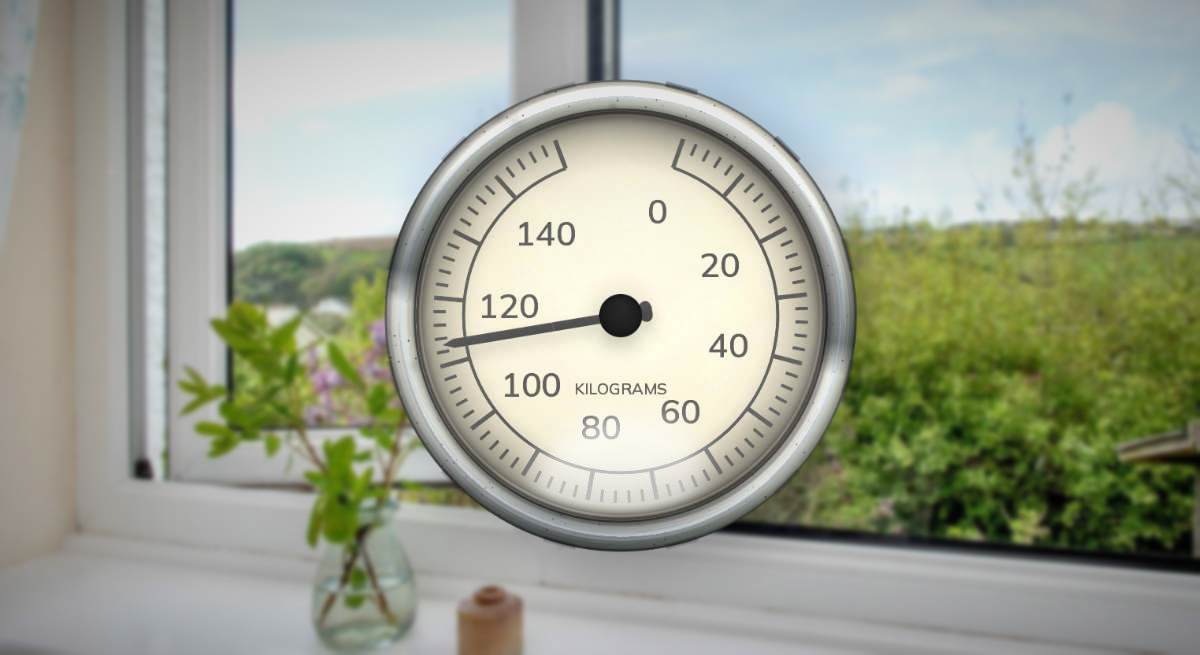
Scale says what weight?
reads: 113 kg
